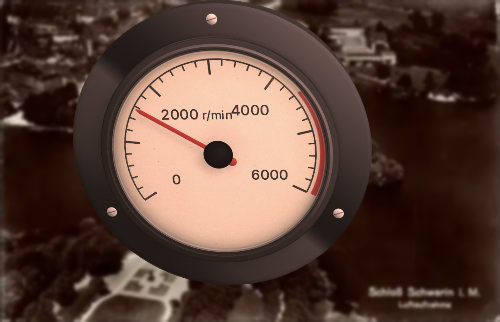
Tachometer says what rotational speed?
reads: 1600 rpm
